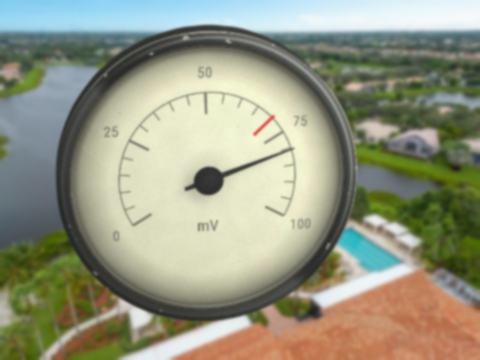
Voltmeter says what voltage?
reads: 80 mV
